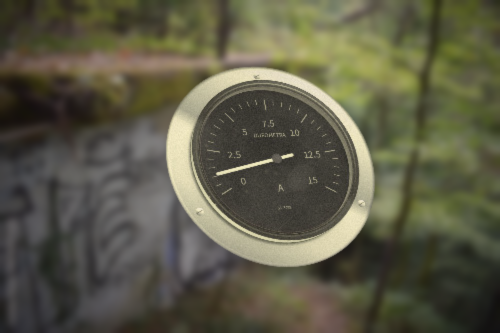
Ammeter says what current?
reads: 1 A
